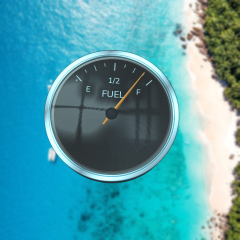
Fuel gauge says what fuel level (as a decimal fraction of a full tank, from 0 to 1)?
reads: 0.875
